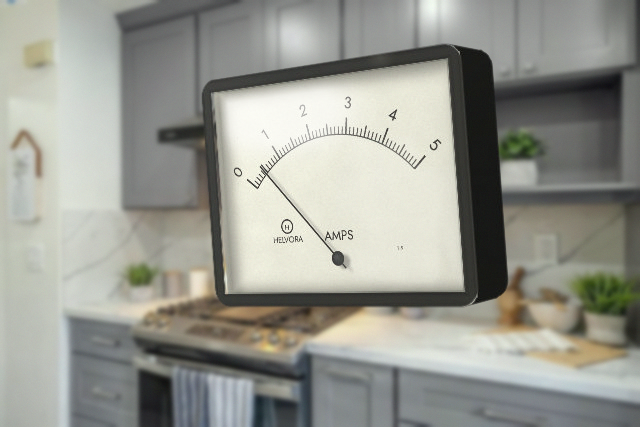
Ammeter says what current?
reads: 0.5 A
